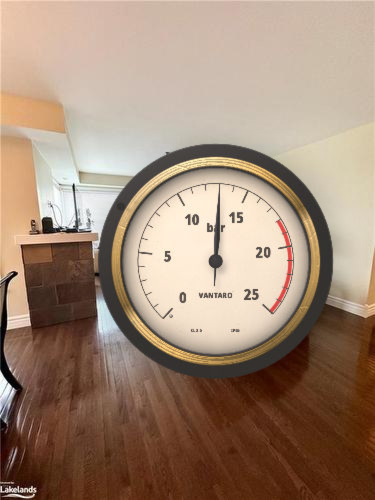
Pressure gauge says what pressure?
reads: 13 bar
